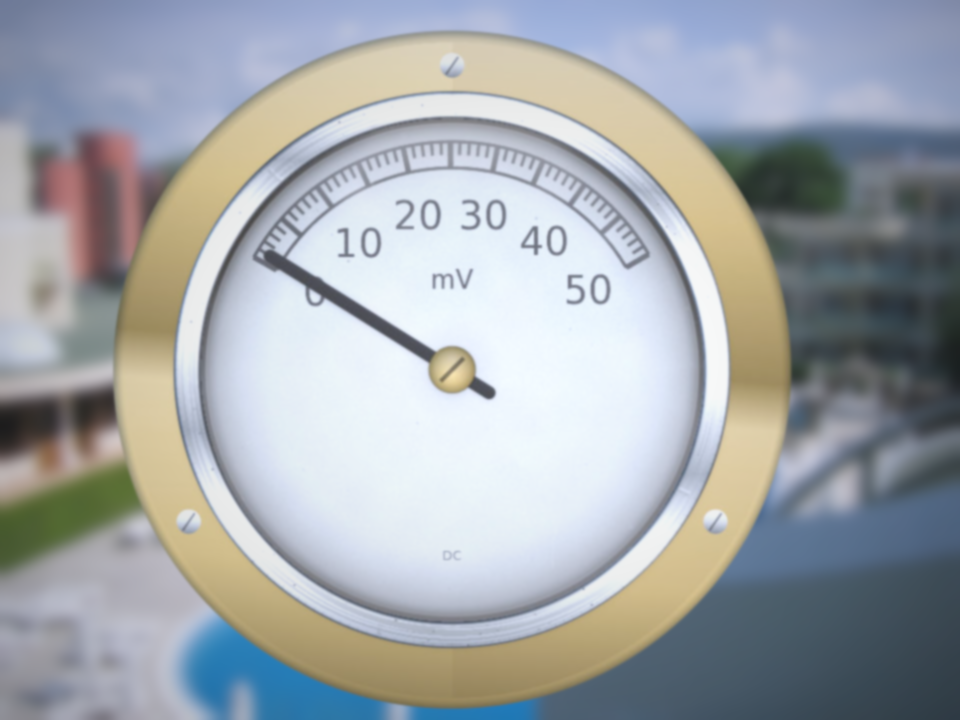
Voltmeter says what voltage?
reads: 1 mV
